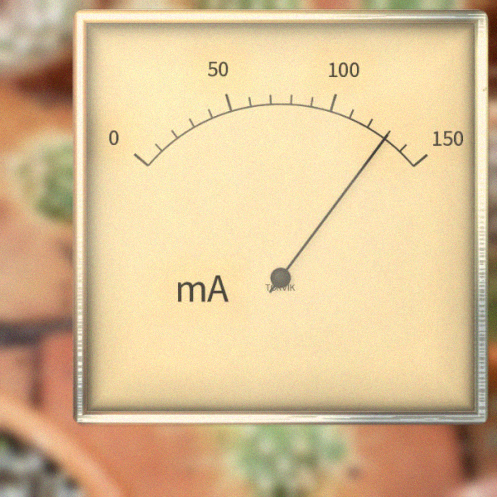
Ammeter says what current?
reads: 130 mA
